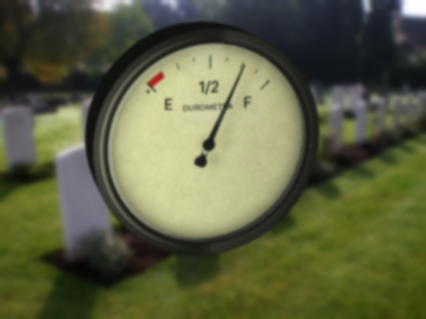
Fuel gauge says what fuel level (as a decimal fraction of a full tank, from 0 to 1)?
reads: 0.75
